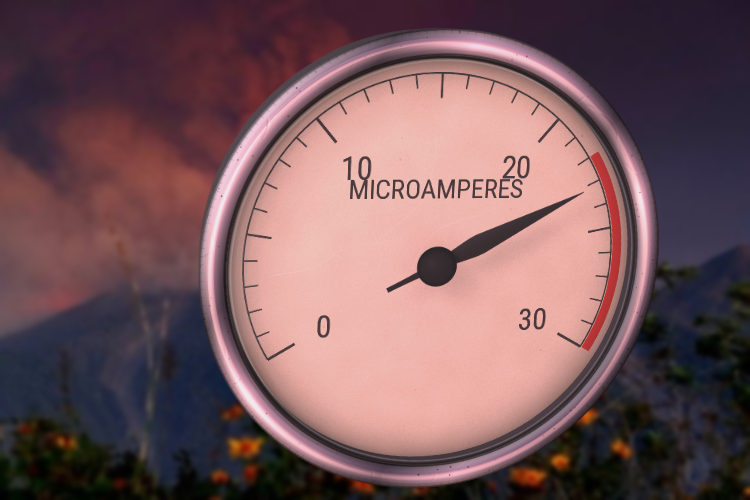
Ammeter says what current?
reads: 23 µA
